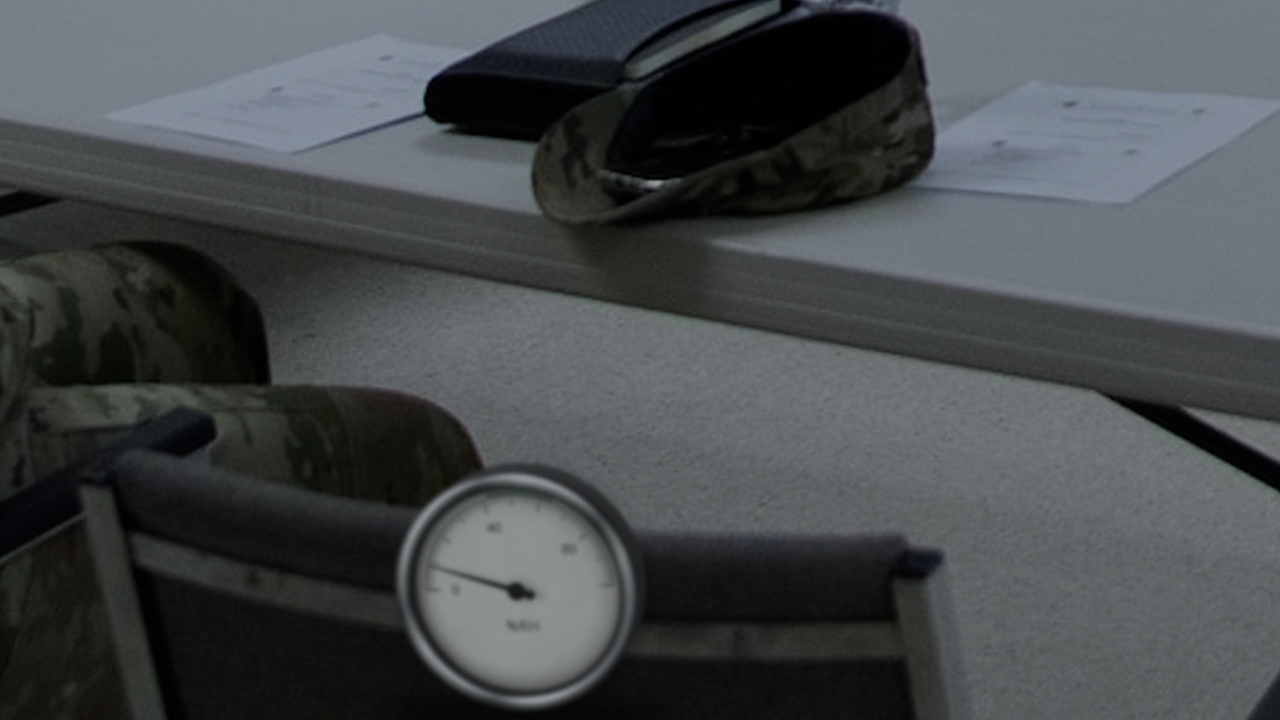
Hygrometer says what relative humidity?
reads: 10 %
